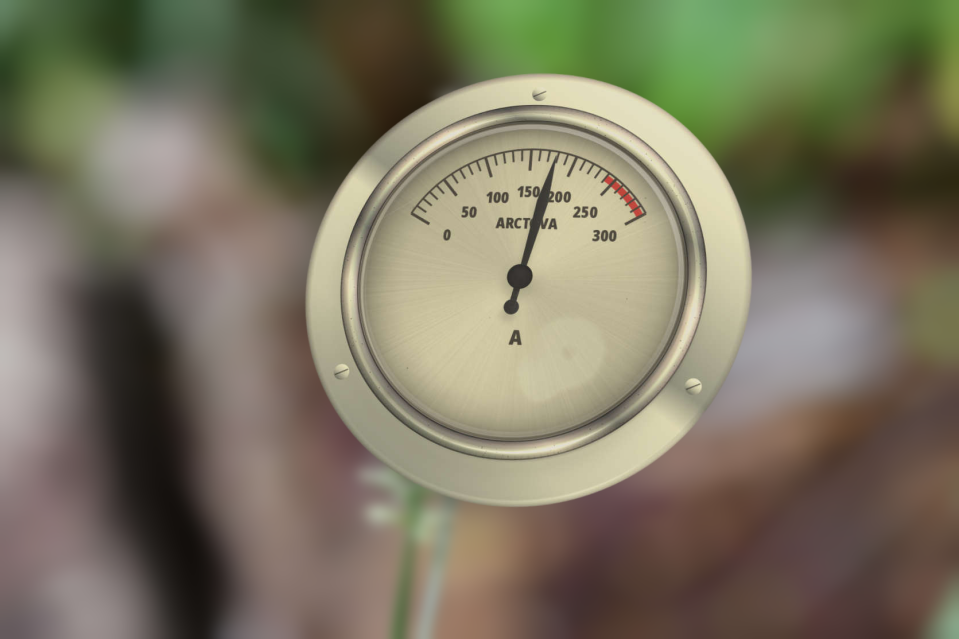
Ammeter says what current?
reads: 180 A
